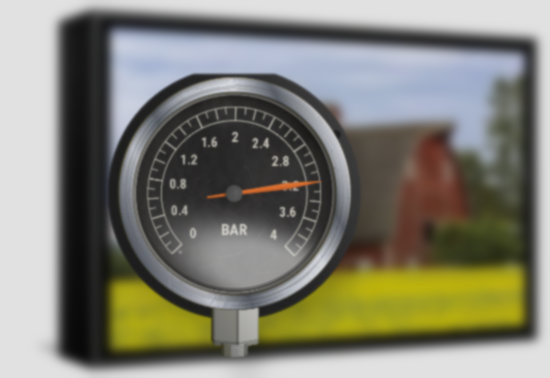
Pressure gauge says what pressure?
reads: 3.2 bar
